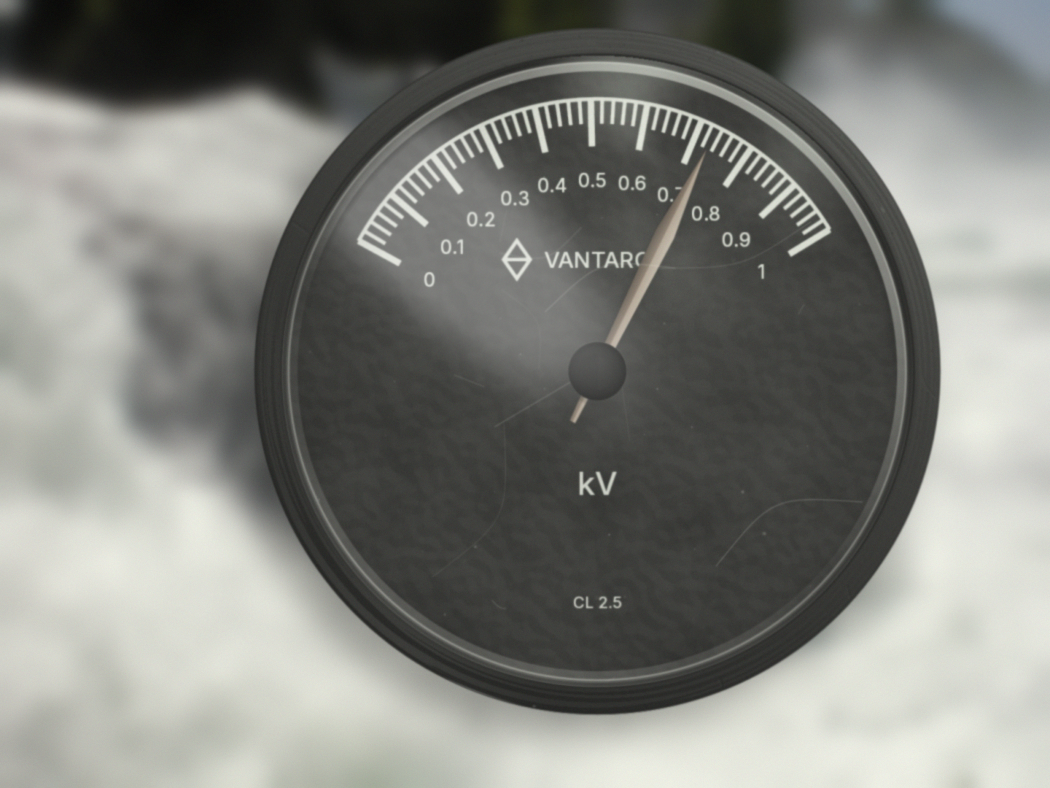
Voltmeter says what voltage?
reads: 0.73 kV
